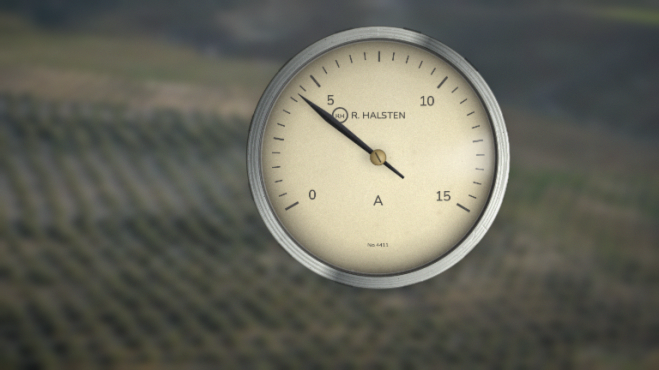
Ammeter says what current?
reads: 4.25 A
